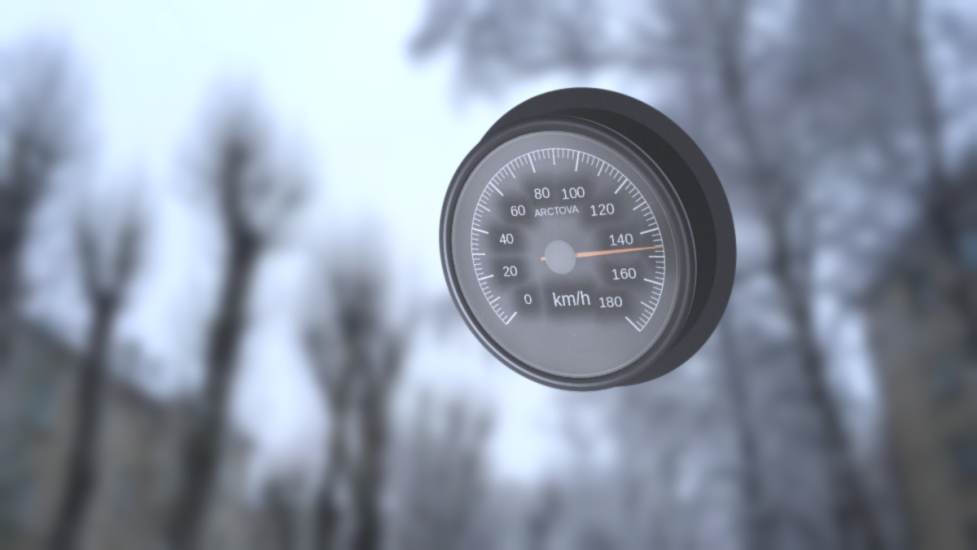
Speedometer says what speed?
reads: 146 km/h
